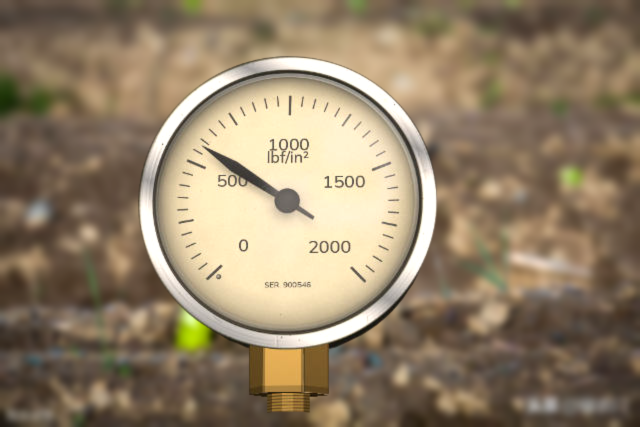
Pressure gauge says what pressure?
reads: 575 psi
